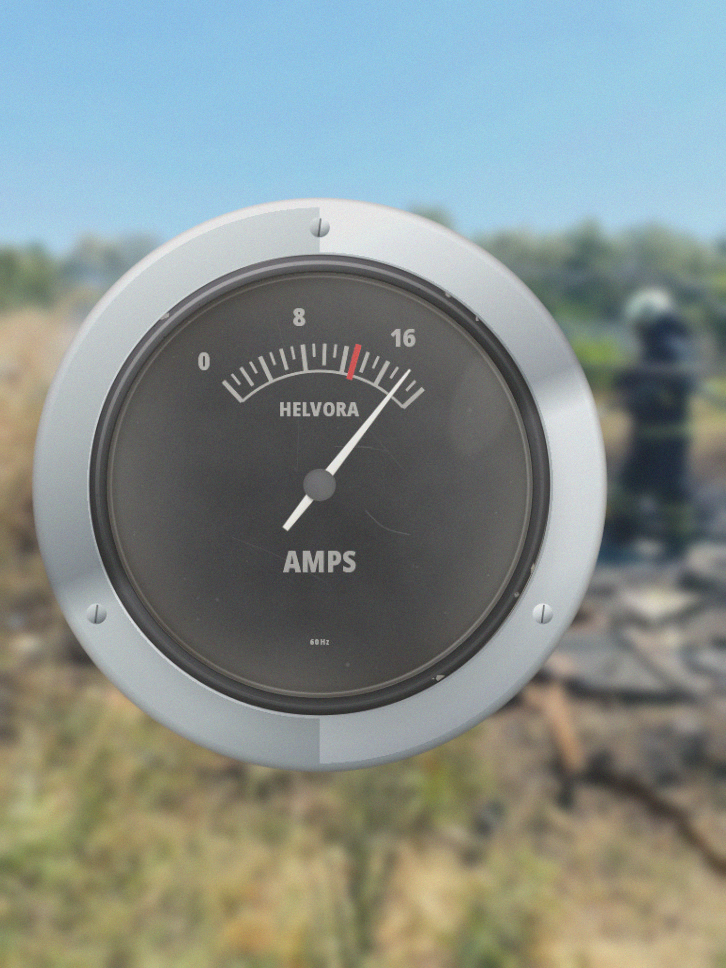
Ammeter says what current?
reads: 18 A
